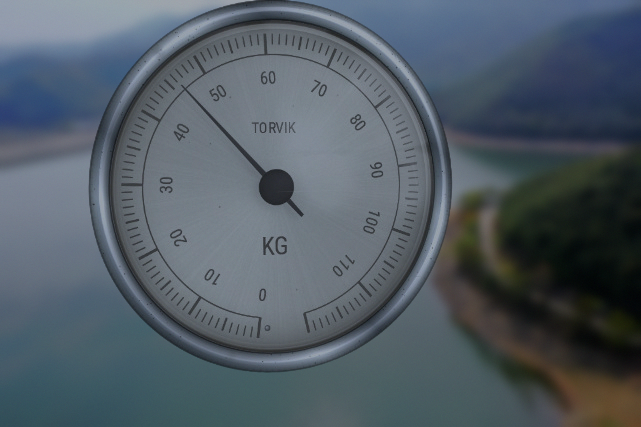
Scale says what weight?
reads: 46 kg
